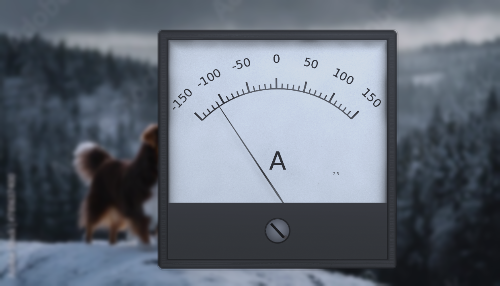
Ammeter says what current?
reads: -110 A
